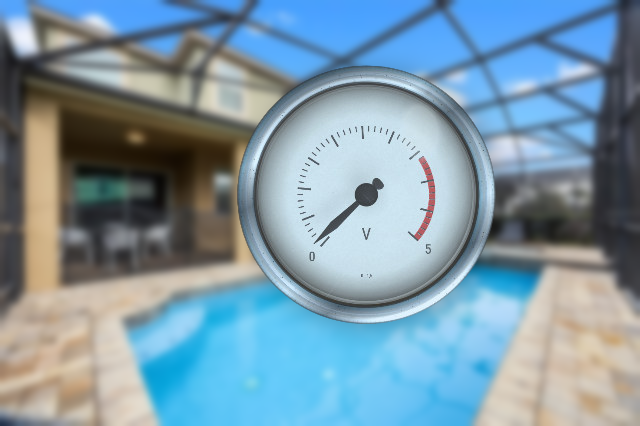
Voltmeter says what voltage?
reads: 0.1 V
